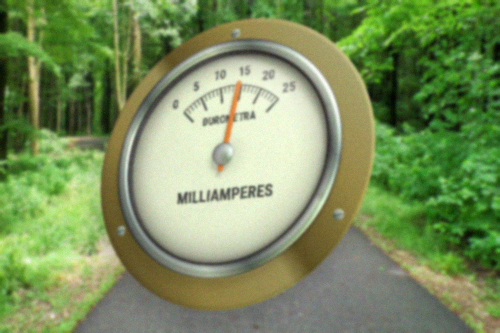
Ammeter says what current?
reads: 15 mA
